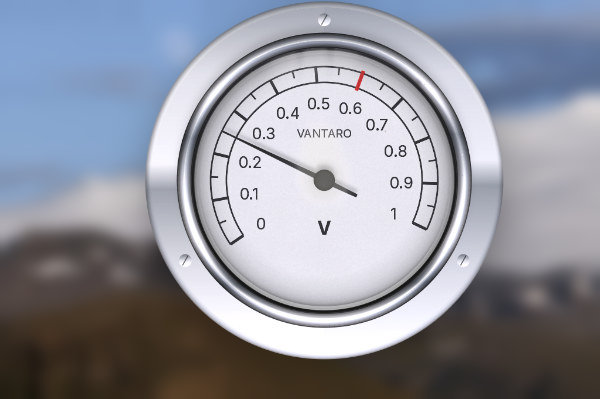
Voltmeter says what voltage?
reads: 0.25 V
